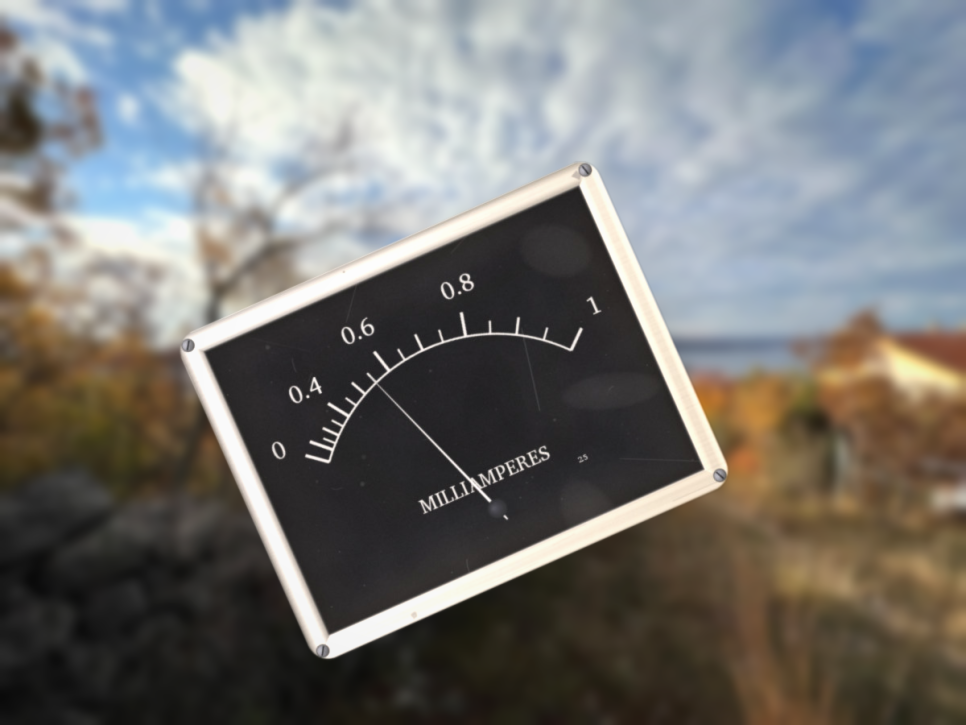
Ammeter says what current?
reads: 0.55 mA
